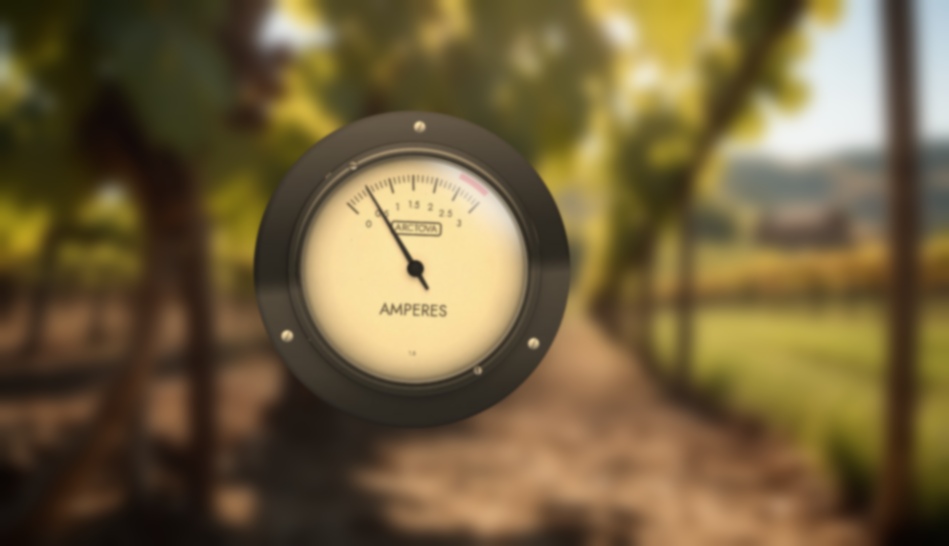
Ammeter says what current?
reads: 0.5 A
